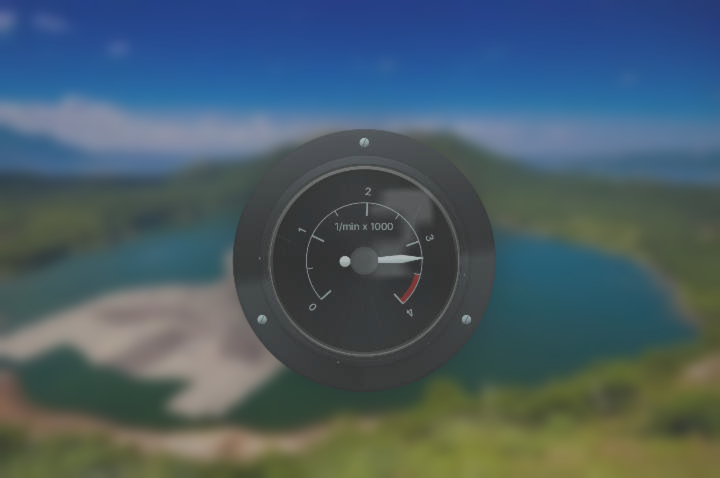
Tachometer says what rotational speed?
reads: 3250 rpm
